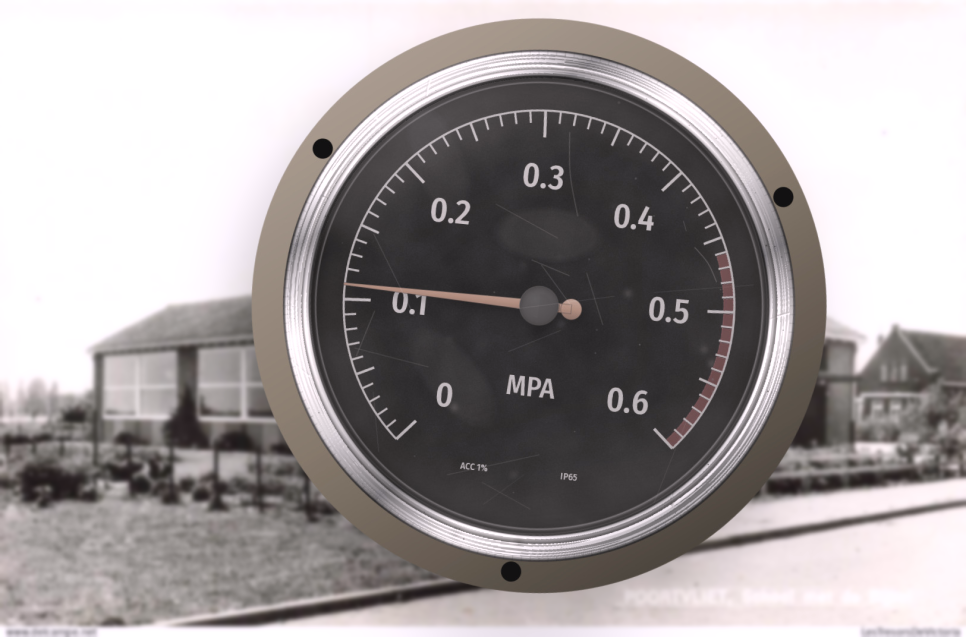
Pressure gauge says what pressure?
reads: 0.11 MPa
